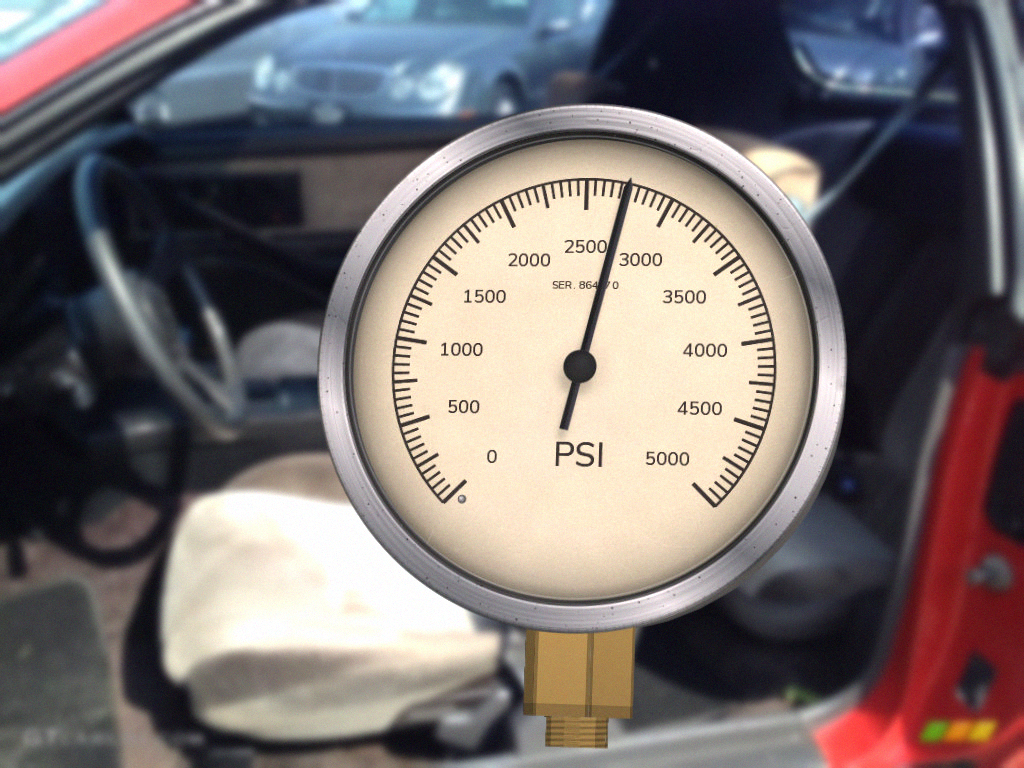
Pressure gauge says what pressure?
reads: 2750 psi
